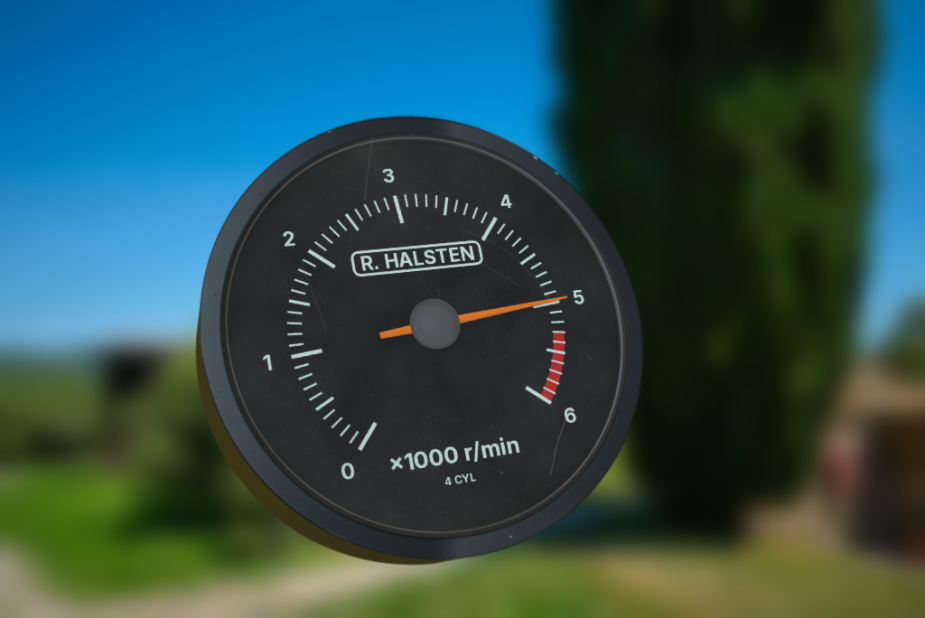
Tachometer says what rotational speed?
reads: 5000 rpm
